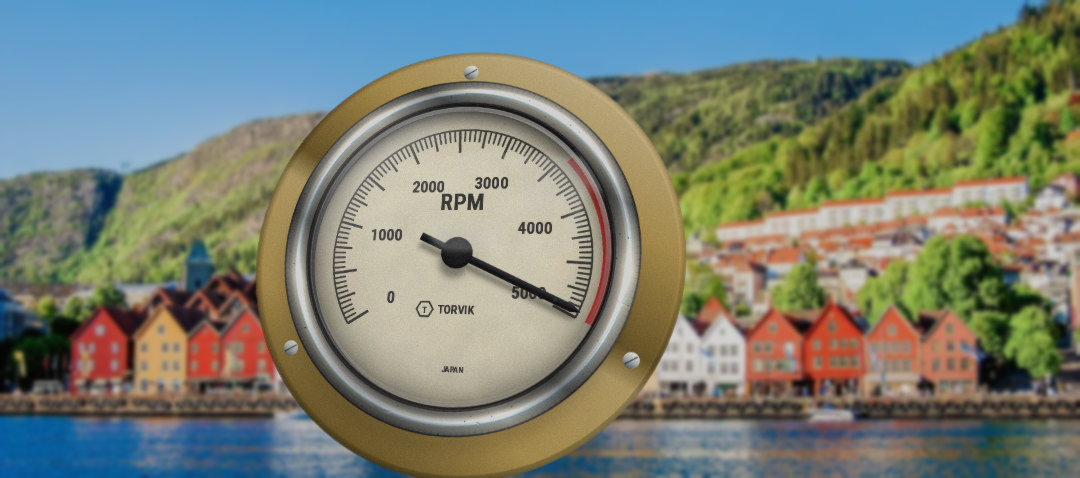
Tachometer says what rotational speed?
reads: 4950 rpm
